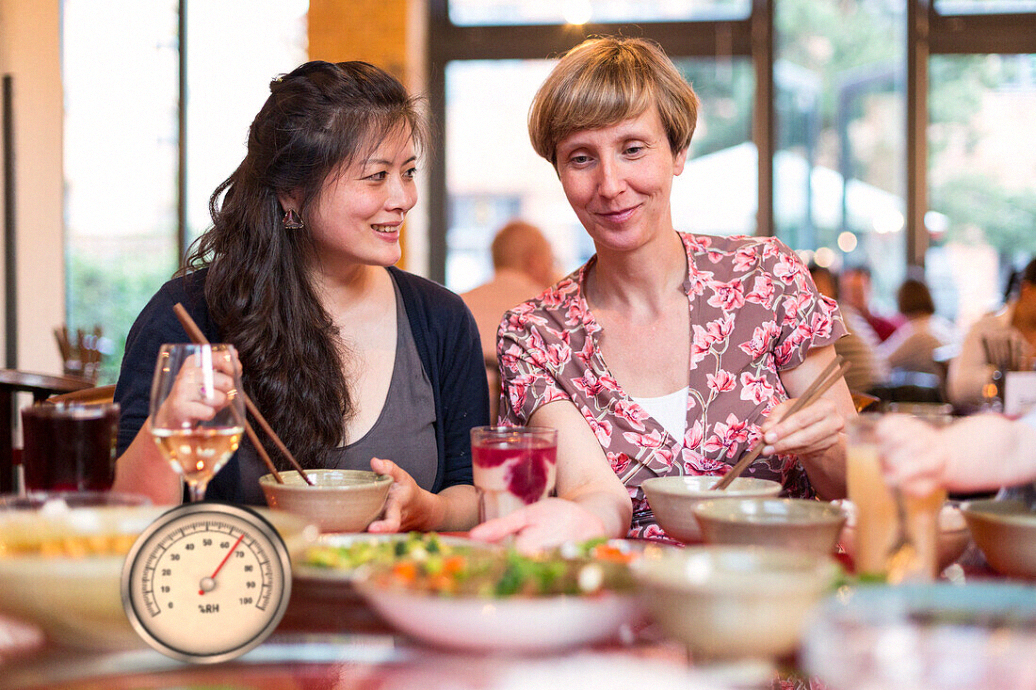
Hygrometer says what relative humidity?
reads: 65 %
